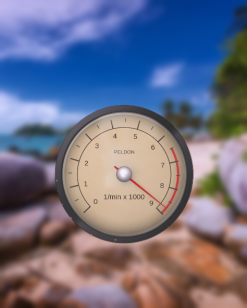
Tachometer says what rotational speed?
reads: 8750 rpm
